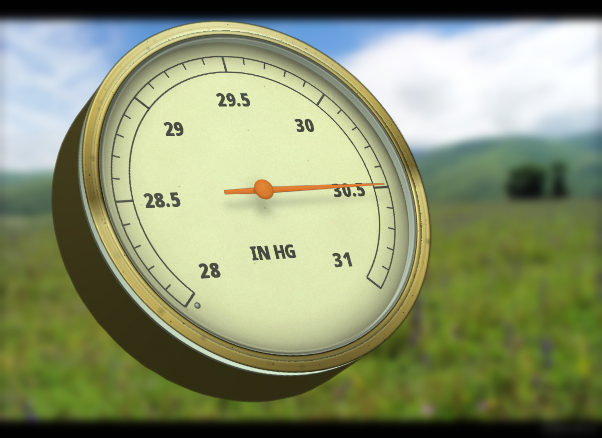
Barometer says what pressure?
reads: 30.5 inHg
